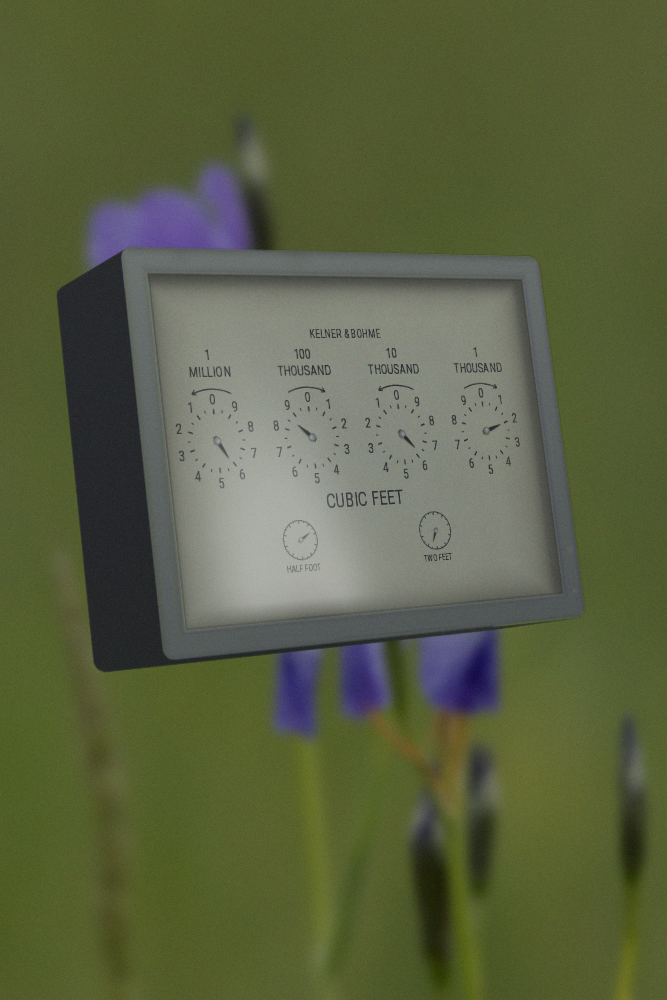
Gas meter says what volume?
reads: 586200 ft³
